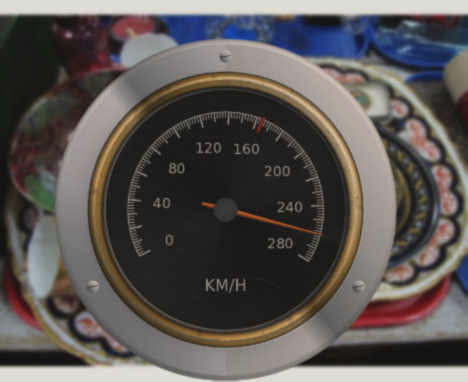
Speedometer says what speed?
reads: 260 km/h
